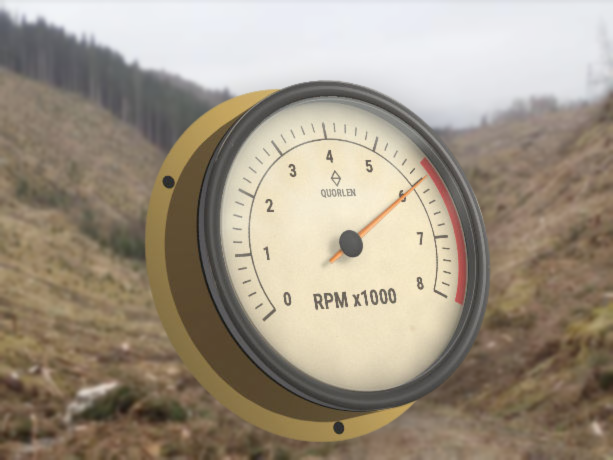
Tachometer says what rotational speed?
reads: 6000 rpm
